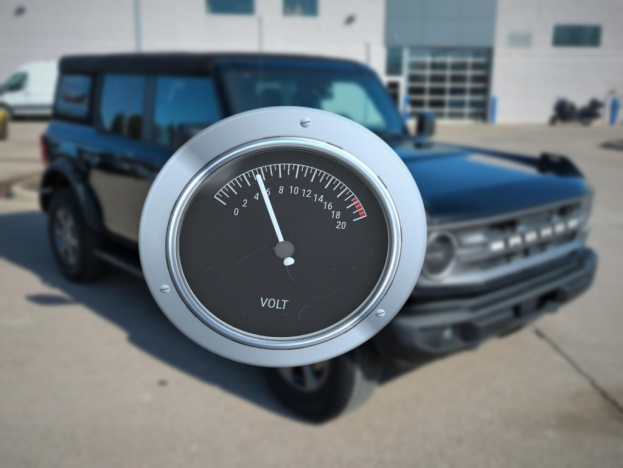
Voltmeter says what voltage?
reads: 5.5 V
